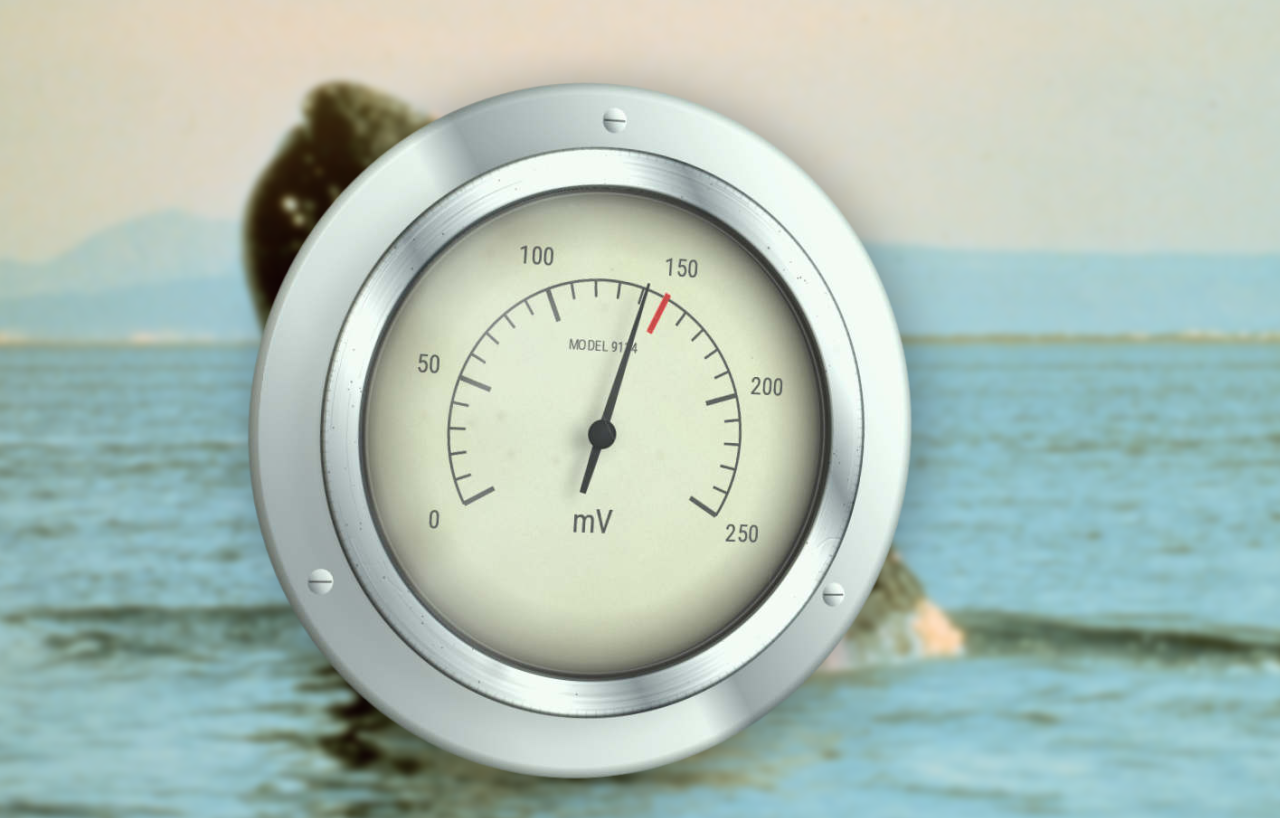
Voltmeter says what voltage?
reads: 140 mV
